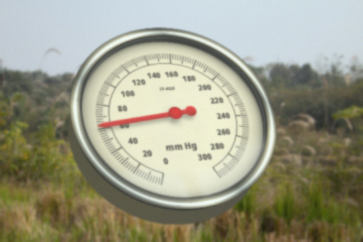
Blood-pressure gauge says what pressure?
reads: 60 mmHg
